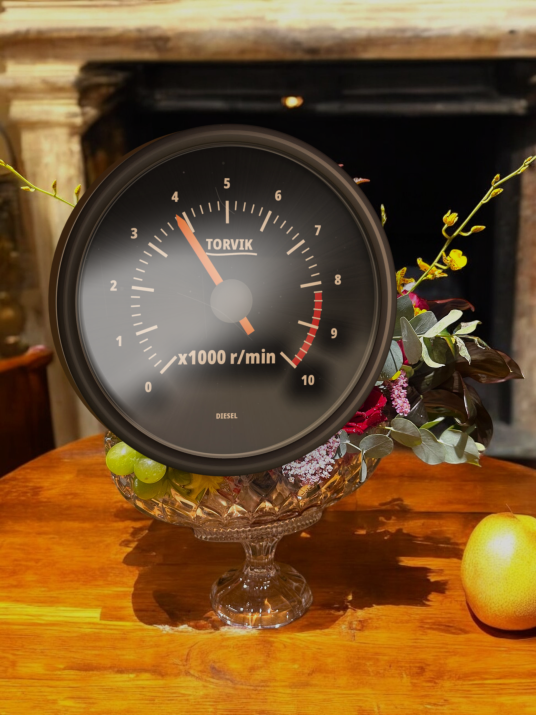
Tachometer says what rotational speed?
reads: 3800 rpm
